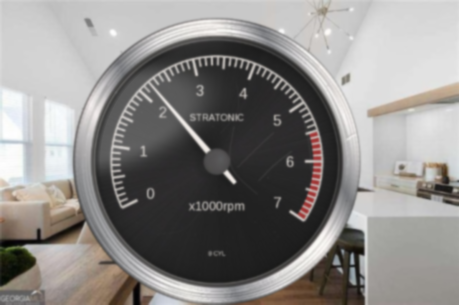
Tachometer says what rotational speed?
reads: 2200 rpm
